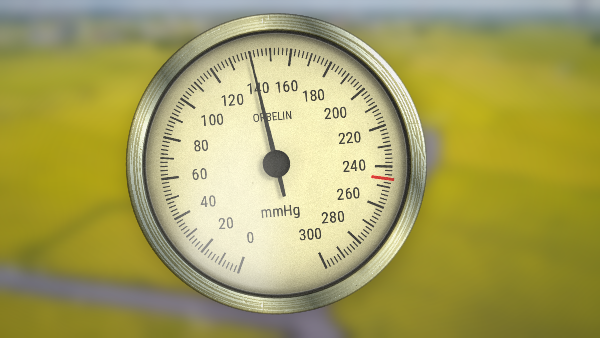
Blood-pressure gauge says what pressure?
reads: 140 mmHg
